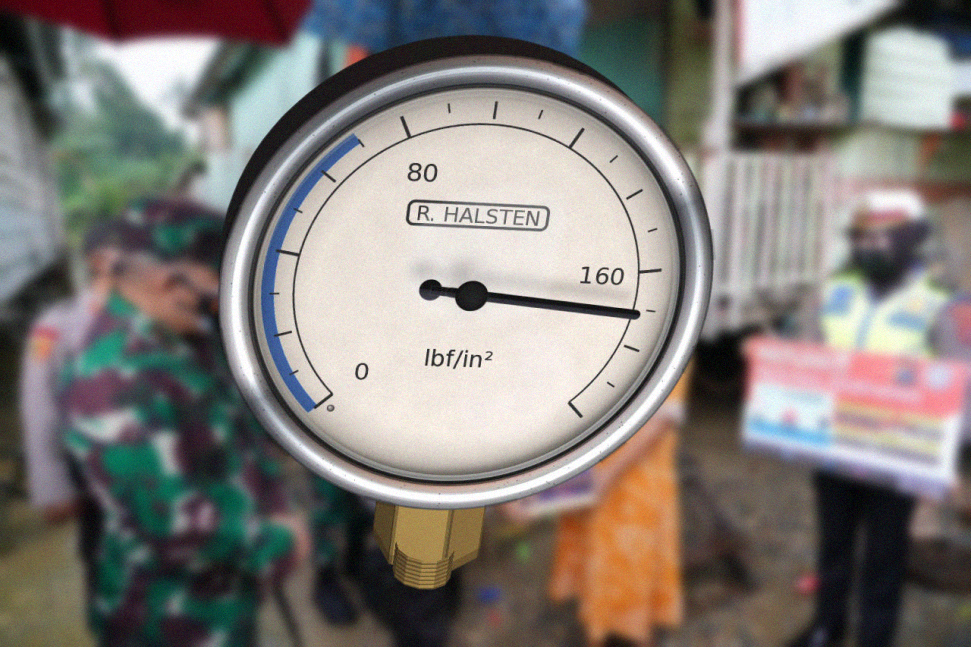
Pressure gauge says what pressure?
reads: 170 psi
